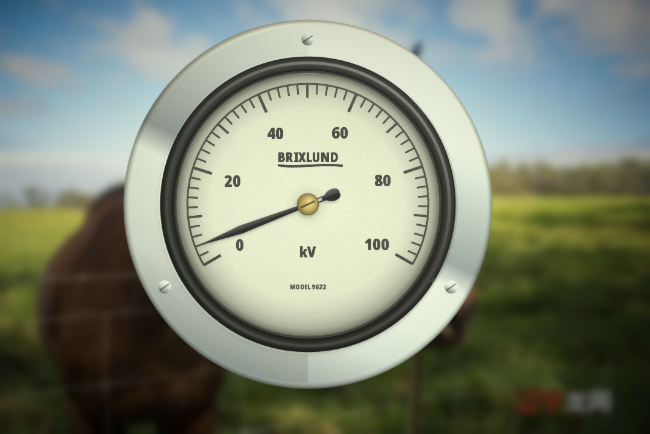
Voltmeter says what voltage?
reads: 4 kV
